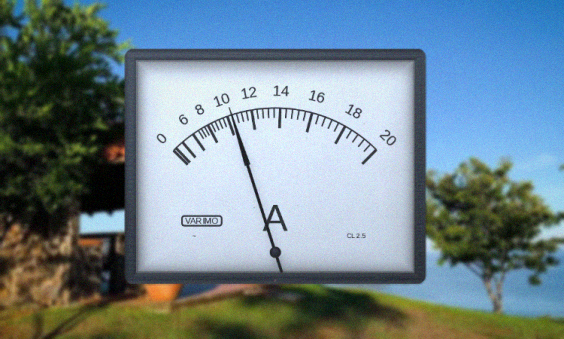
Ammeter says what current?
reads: 10.4 A
